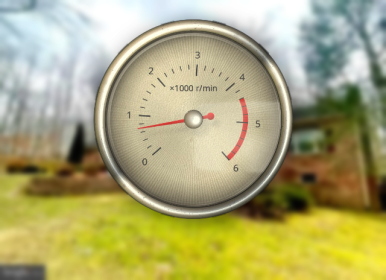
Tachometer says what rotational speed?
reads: 700 rpm
